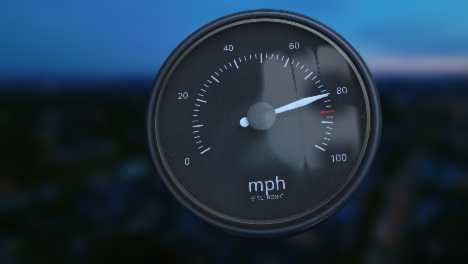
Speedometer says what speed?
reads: 80 mph
